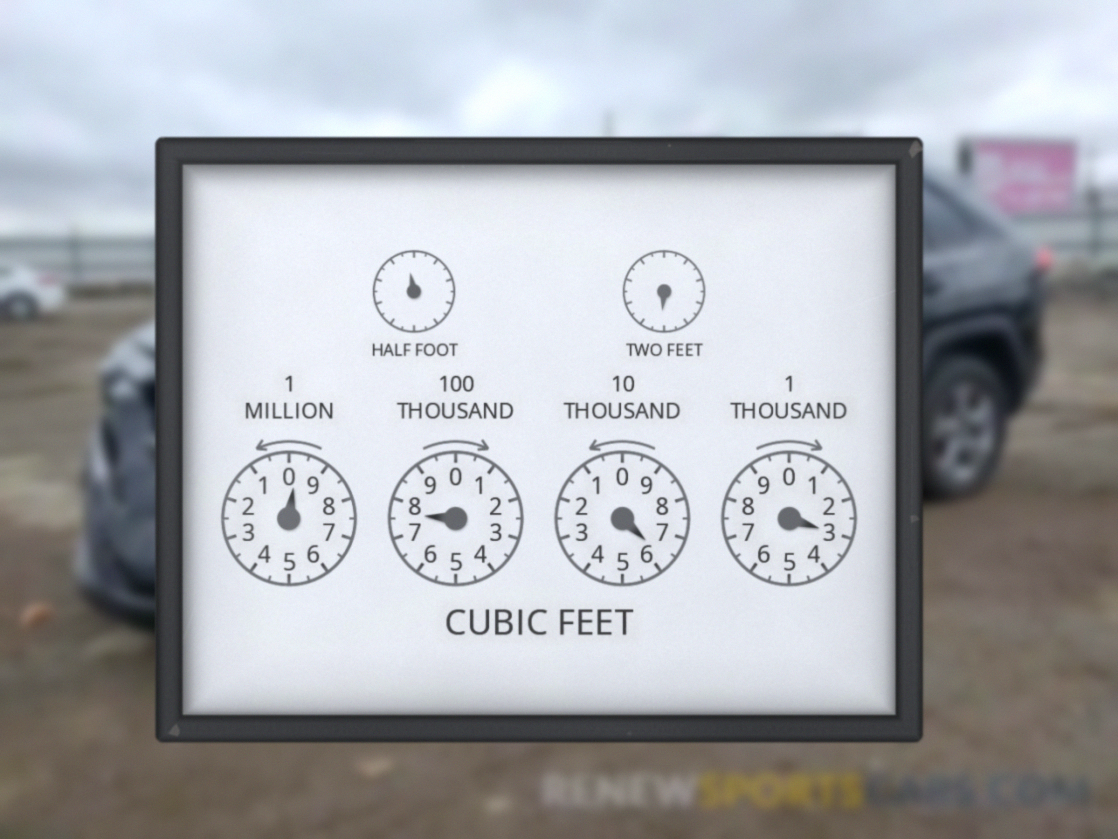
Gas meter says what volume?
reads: 976300 ft³
